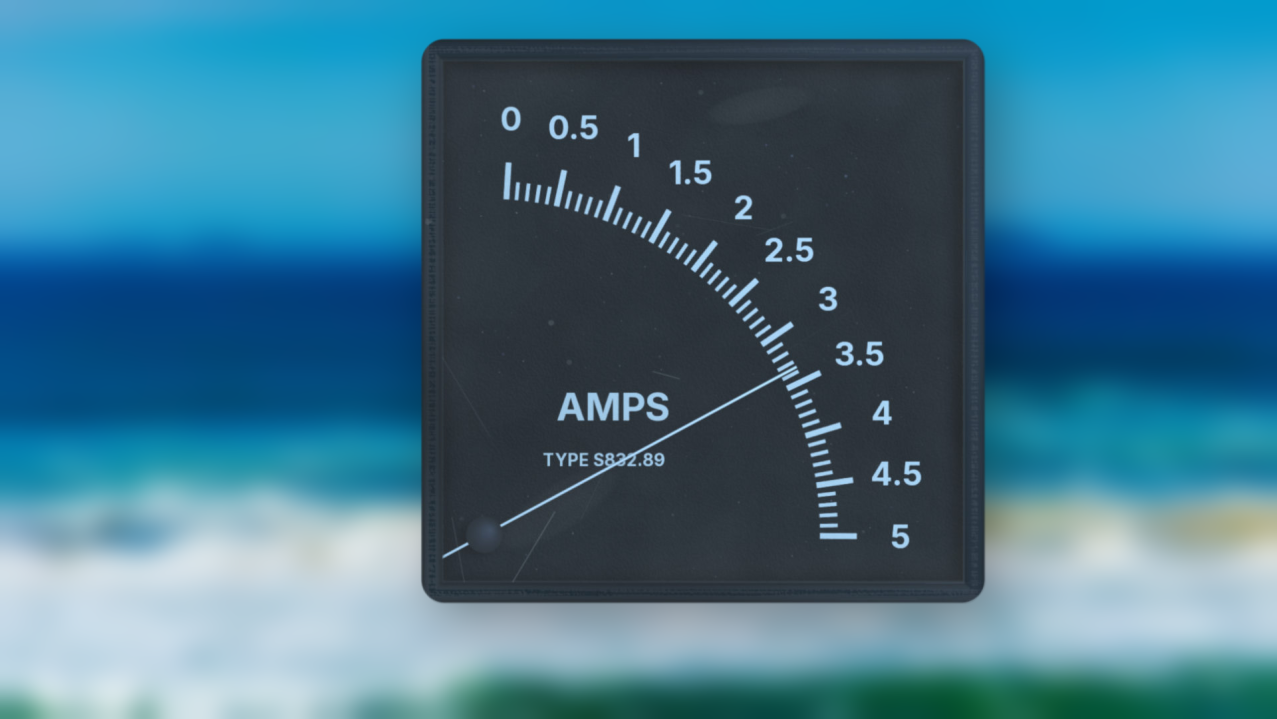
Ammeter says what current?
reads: 3.35 A
